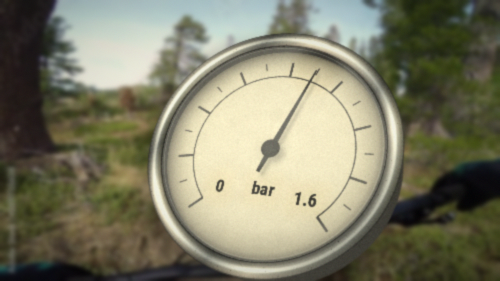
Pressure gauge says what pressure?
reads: 0.9 bar
